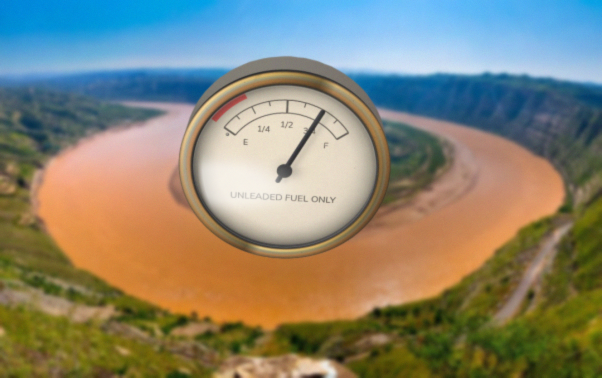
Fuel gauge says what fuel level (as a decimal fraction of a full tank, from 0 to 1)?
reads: 0.75
